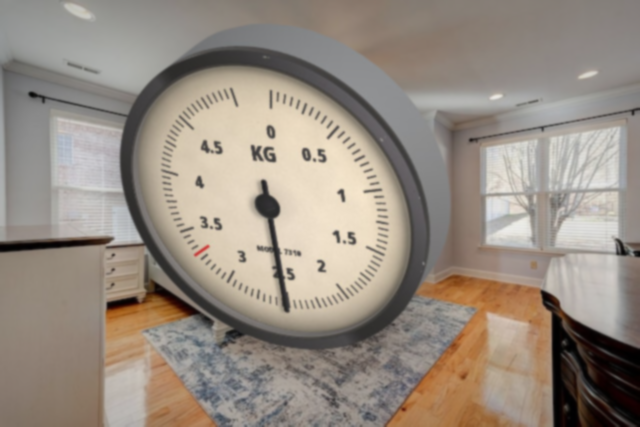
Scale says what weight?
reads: 2.5 kg
